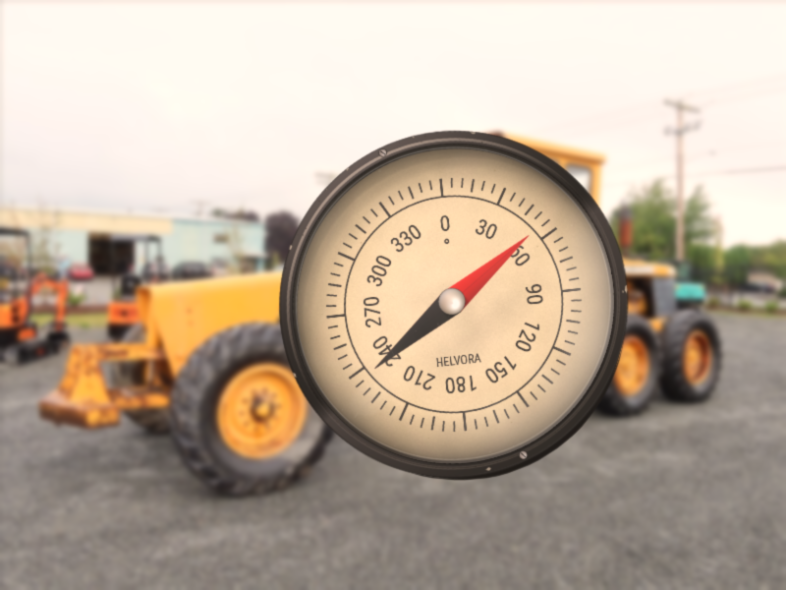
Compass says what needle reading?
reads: 55 °
